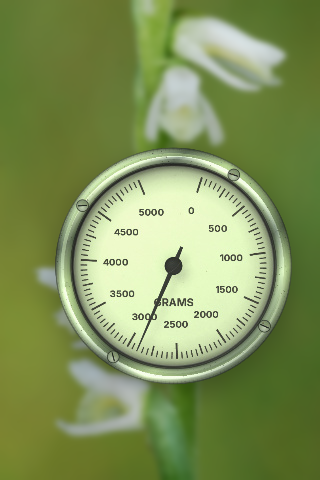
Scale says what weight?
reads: 2900 g
